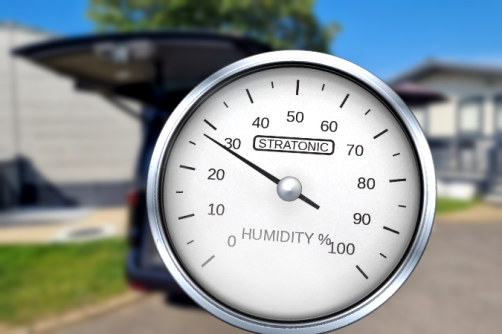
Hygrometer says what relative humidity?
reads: 27.5 %
